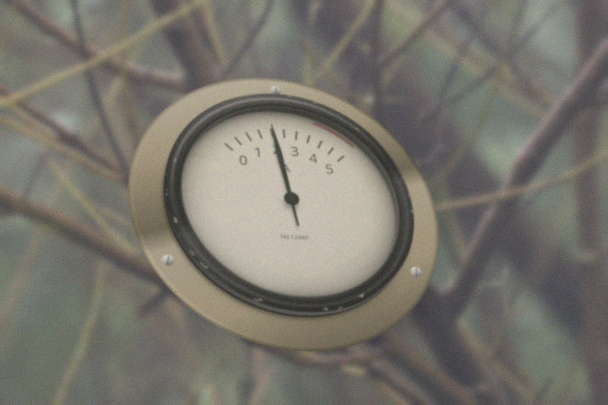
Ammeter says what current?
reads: 2 A
